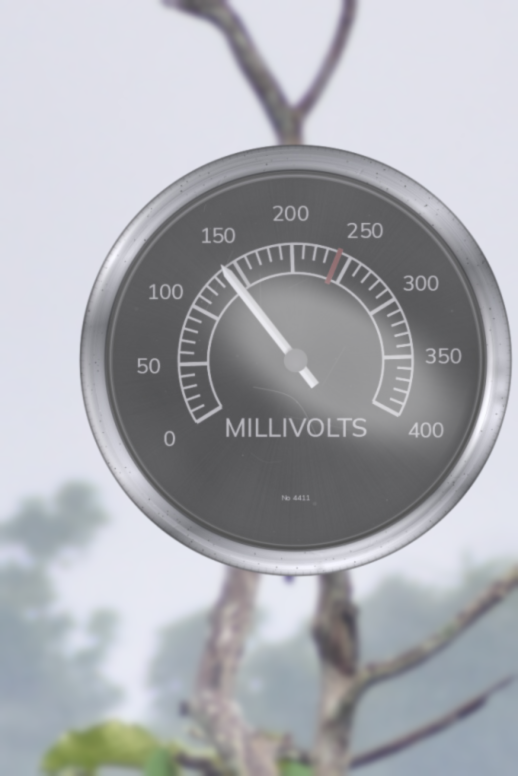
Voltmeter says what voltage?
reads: 140 mV
